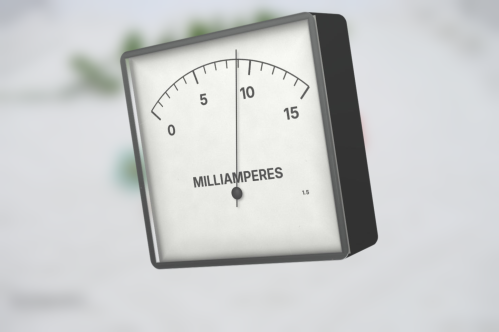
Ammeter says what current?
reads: 9 mA
